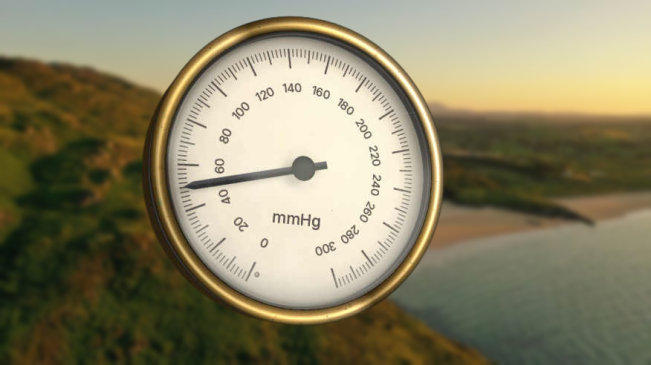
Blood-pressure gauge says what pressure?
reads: 50 mmHg
